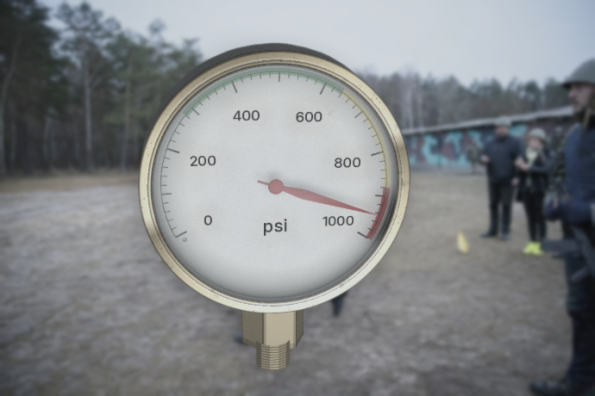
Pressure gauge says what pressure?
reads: 940 psi
